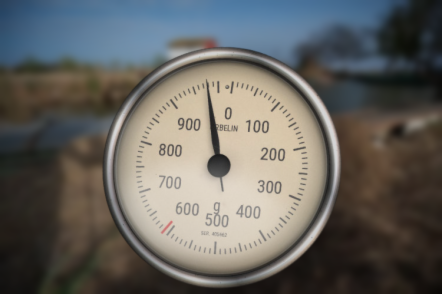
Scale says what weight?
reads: 980 g
